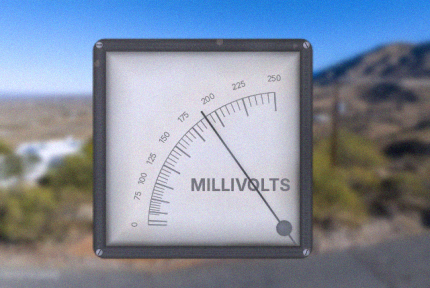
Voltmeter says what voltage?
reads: 190 mV
